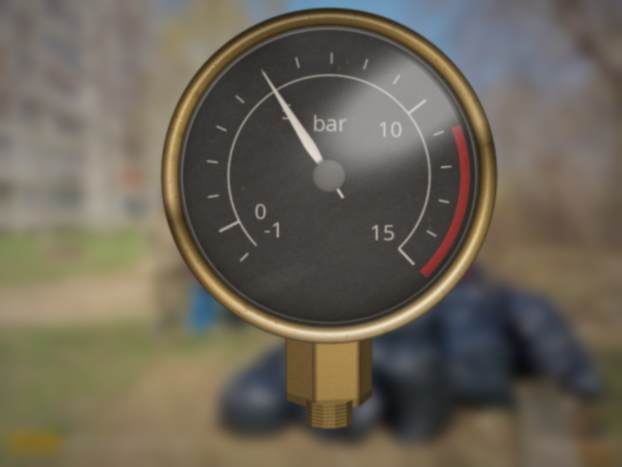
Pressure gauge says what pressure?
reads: 5 bar
